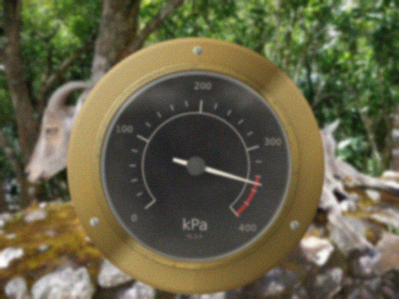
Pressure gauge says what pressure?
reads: 350 kPa
